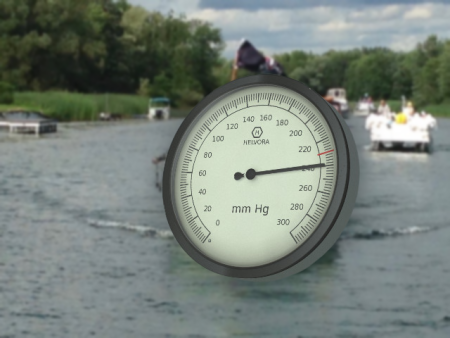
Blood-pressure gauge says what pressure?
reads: 240 mmHg
